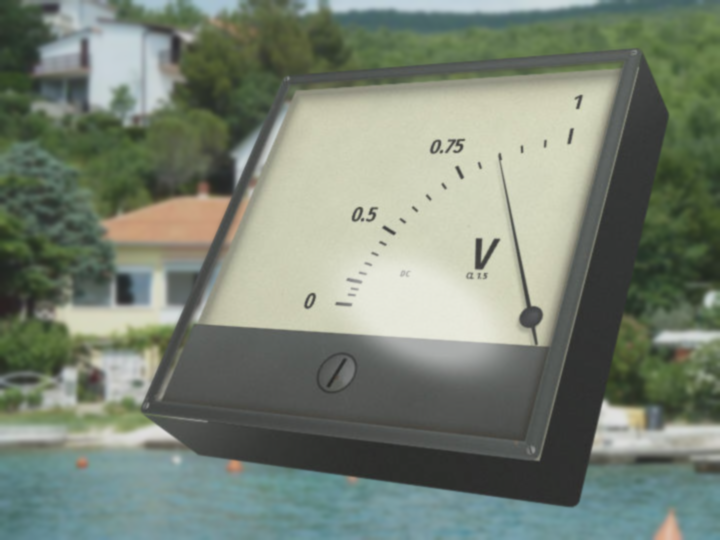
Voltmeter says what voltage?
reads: 0.85 V
